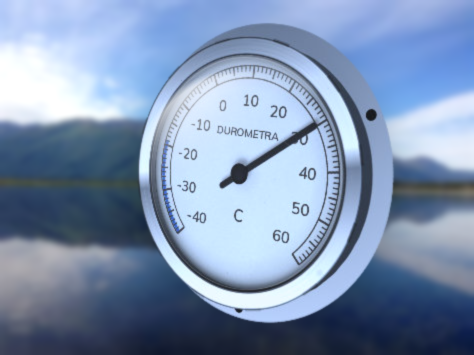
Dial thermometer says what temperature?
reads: 30 °C
